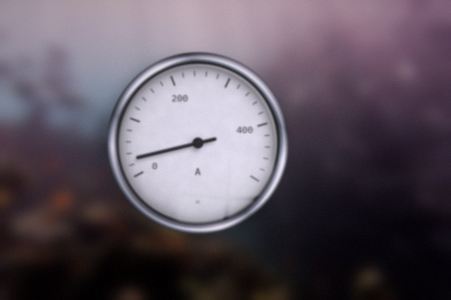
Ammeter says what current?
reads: 30 A
